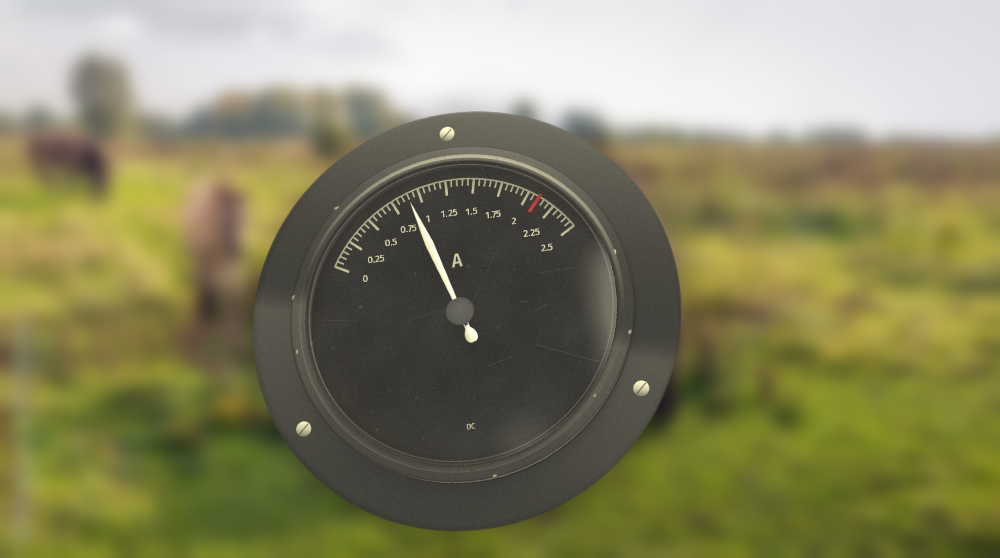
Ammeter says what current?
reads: 0.9 A
